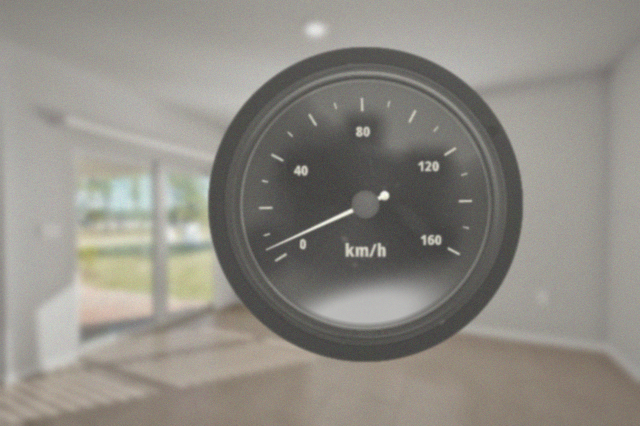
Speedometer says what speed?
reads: 5 km/h
